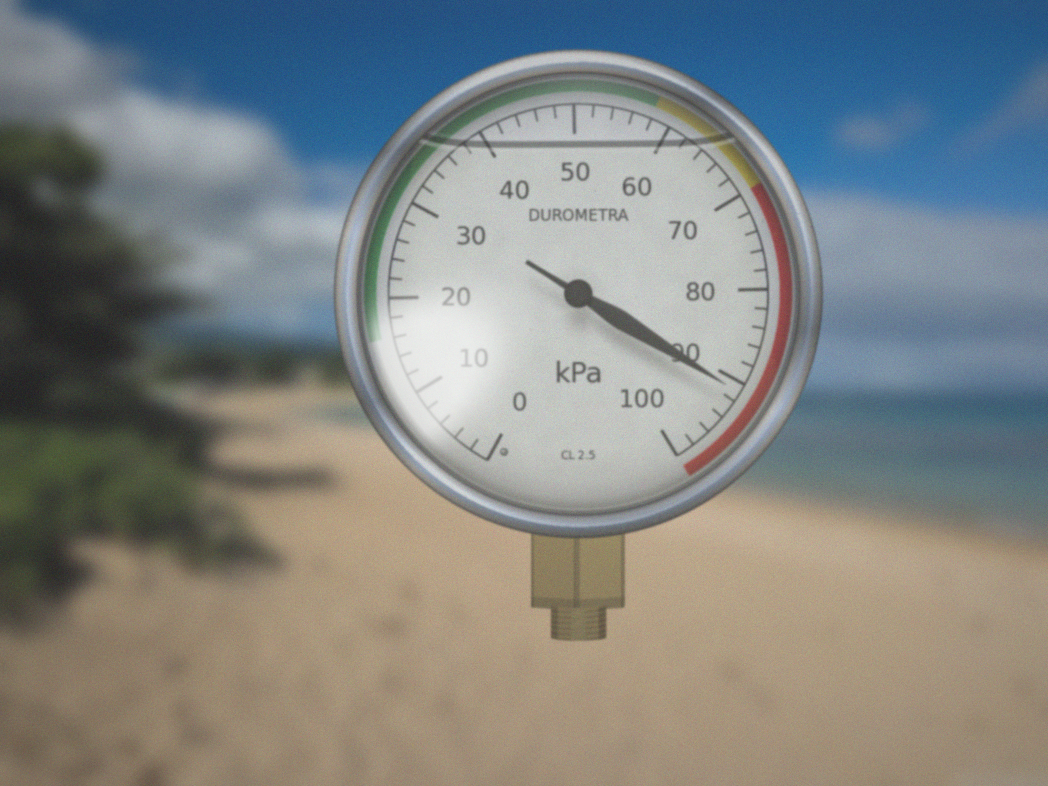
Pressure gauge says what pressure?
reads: 91 kPa
